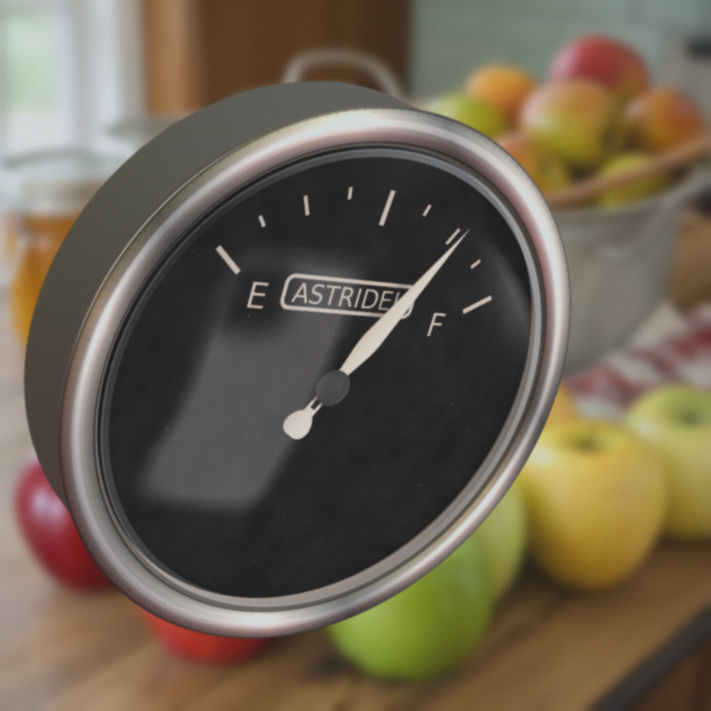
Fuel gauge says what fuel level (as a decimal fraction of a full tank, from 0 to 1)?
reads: 0.75
